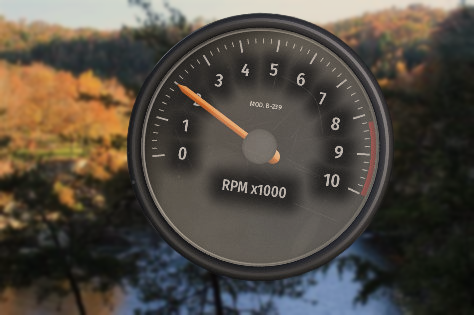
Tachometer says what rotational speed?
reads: 2000 rpm
